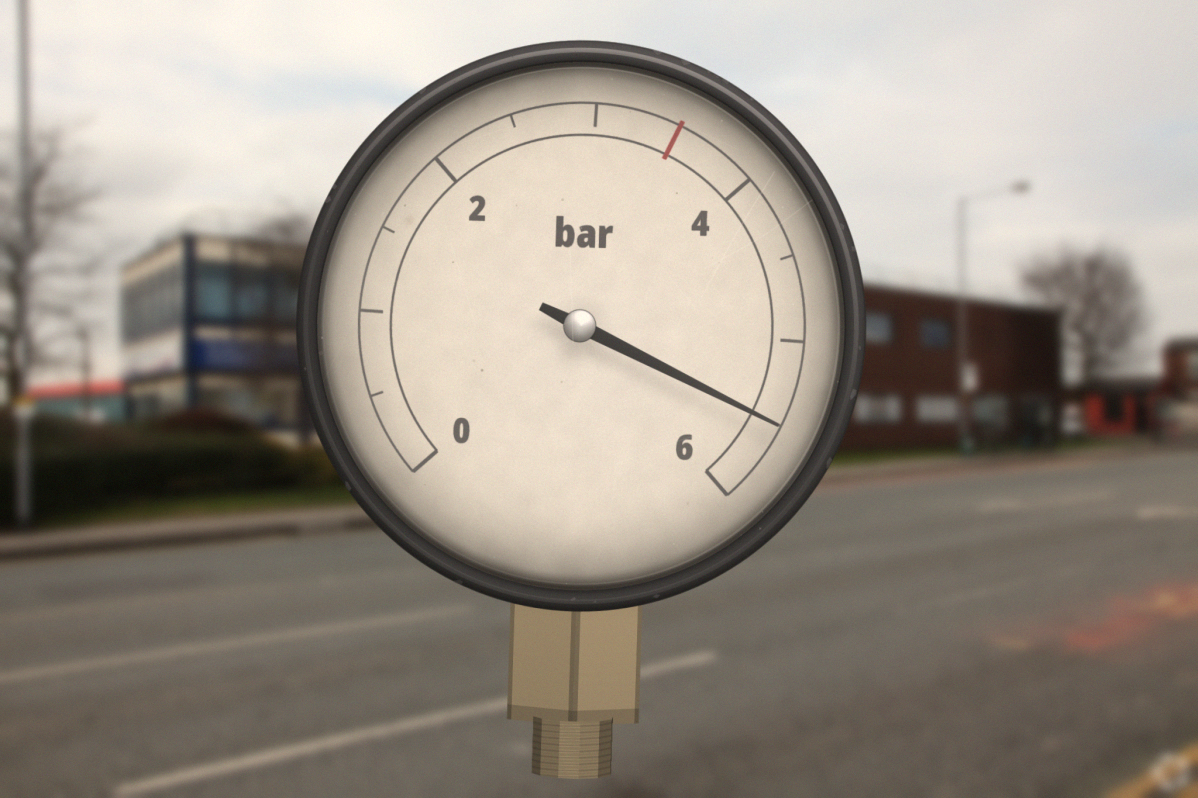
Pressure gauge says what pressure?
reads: 5.5 bar
